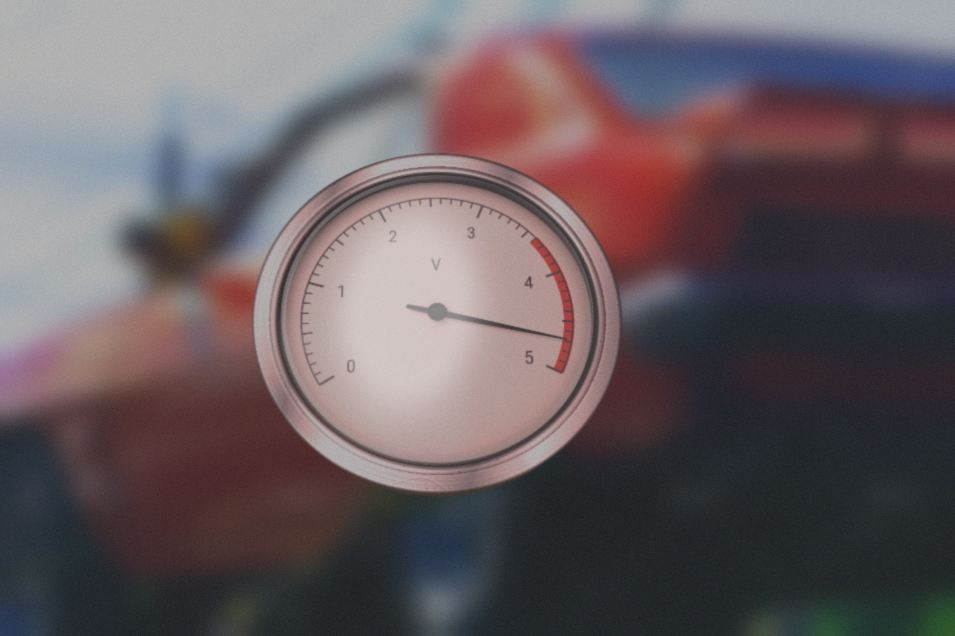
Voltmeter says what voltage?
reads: 4.7 V
